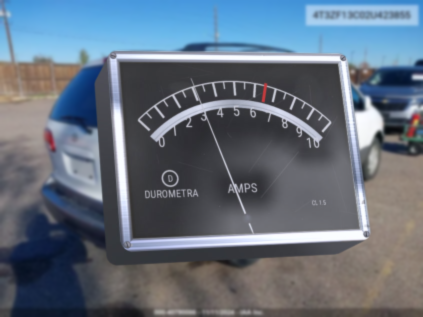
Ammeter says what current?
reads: 3 A
